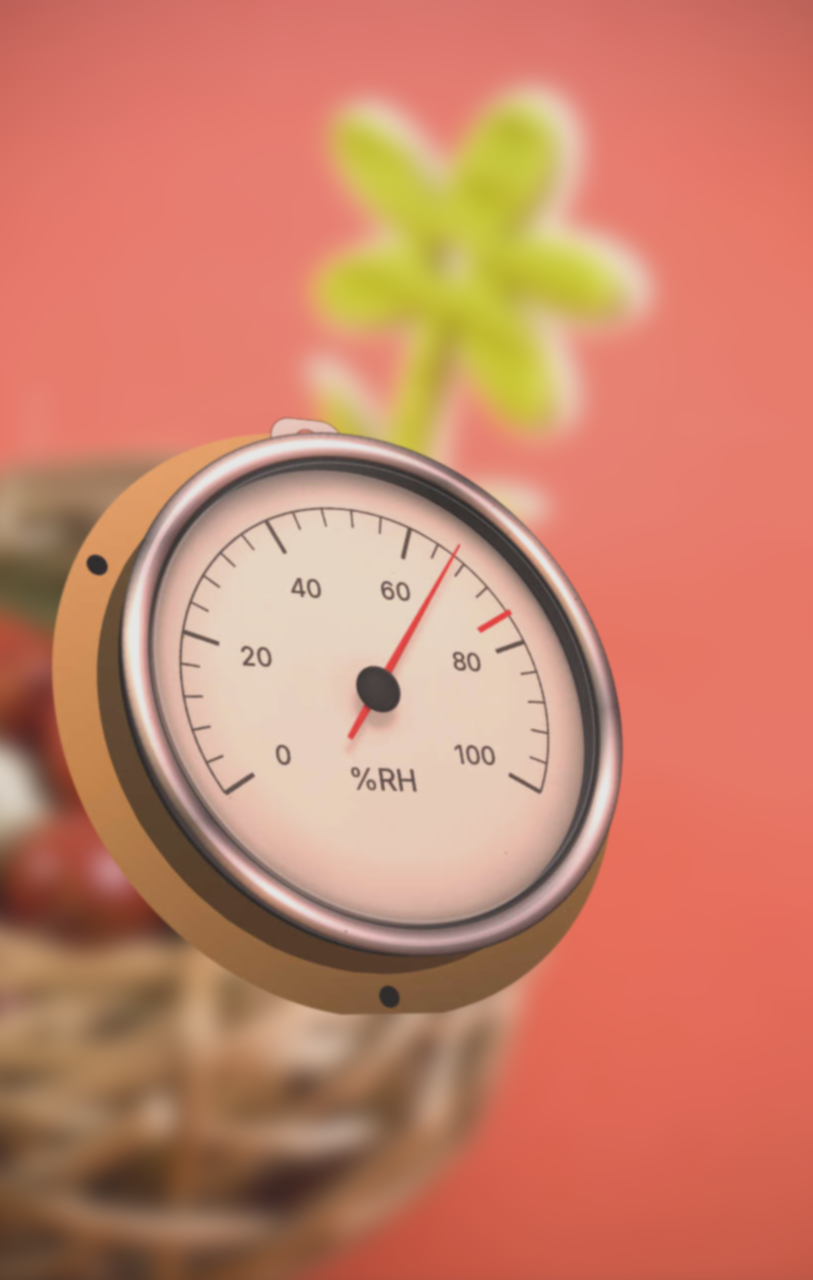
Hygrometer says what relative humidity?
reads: 66 %
